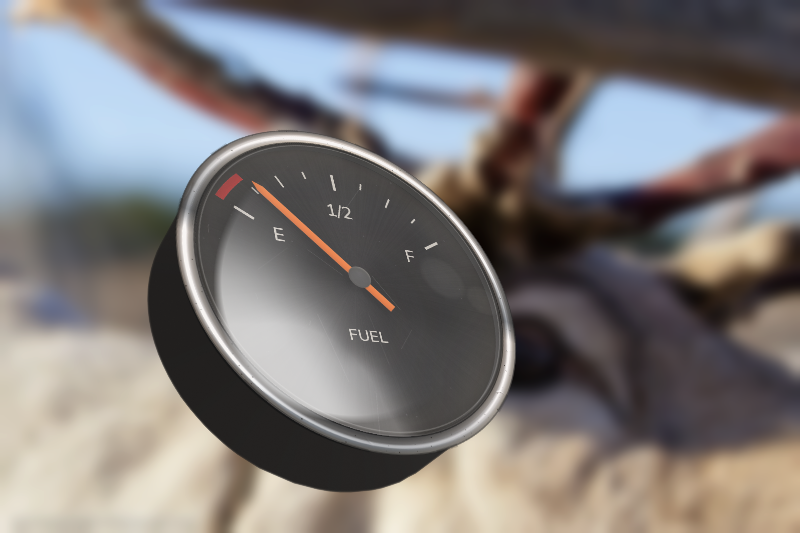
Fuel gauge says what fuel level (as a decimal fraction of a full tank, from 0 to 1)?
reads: 0.125
